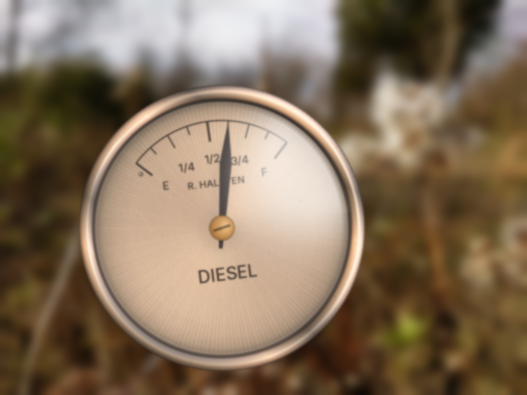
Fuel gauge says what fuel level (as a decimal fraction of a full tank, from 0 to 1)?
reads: 0.625
